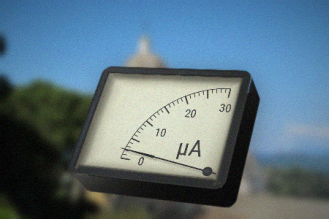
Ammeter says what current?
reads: 2 µA
